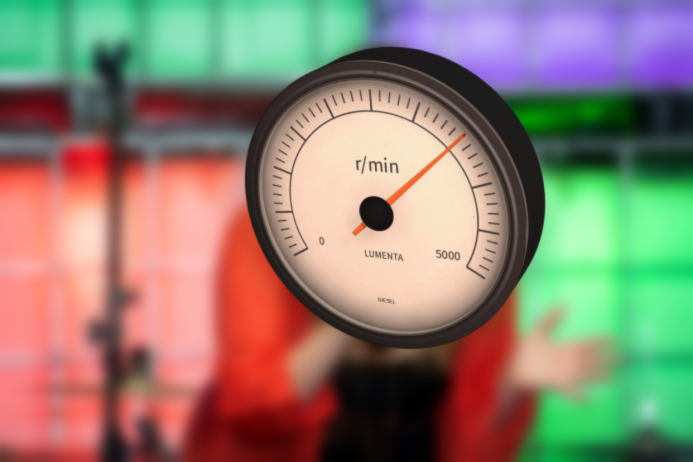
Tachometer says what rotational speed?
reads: 3500 rpm
